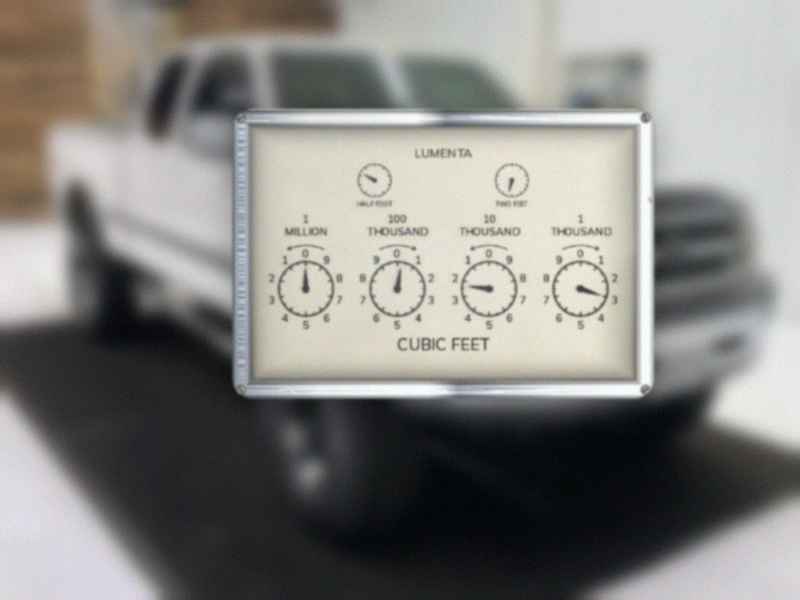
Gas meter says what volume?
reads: 2300 ft³
